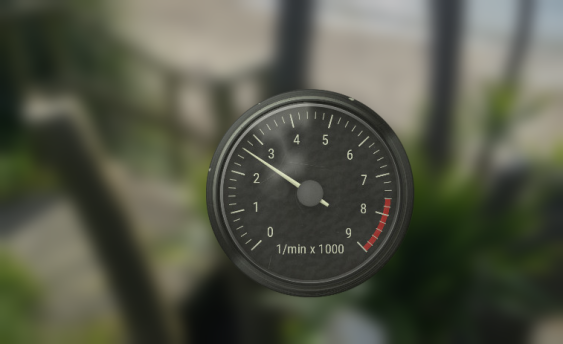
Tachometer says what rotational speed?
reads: 2600 rpm
